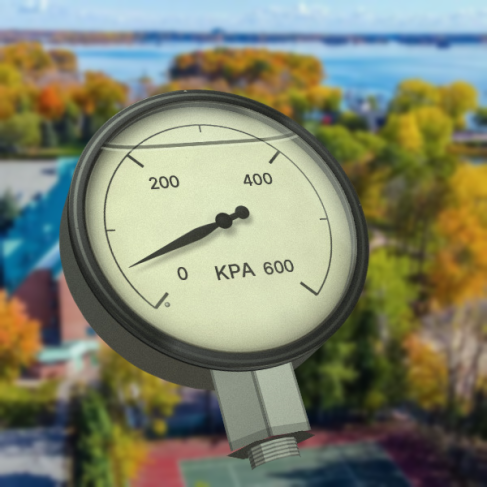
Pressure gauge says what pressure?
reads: 50 kPa
